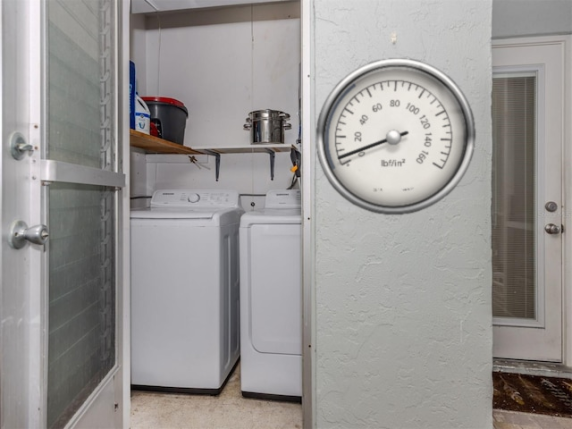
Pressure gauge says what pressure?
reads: 5 psi
